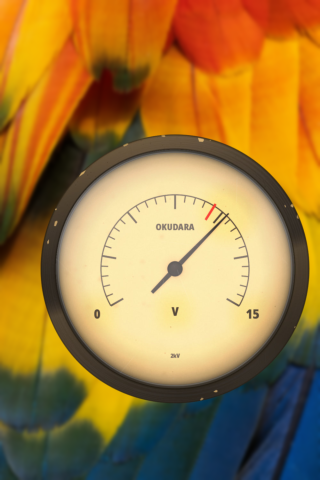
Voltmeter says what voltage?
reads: 10.25 V
